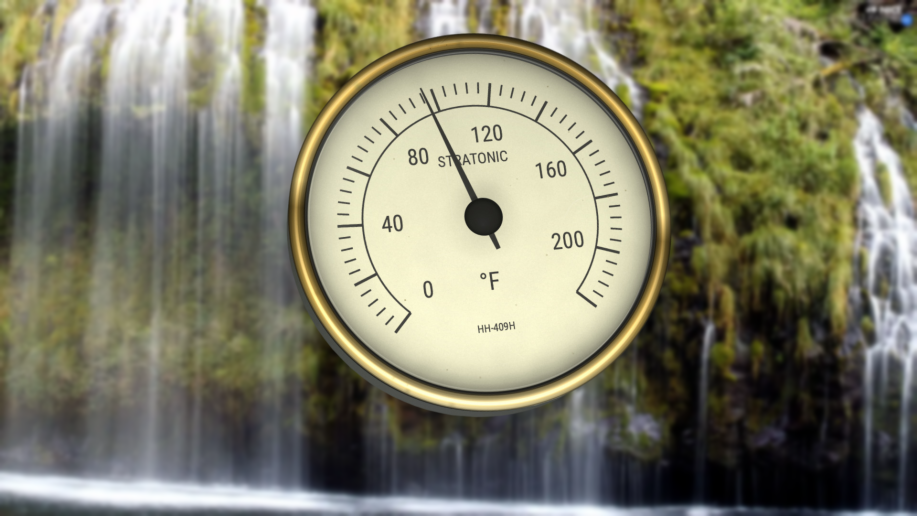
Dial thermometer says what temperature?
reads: 96 °F
